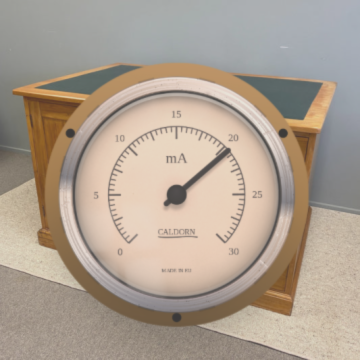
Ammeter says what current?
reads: 20.5 mA
